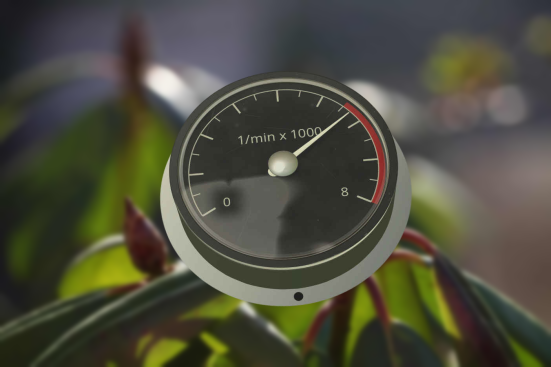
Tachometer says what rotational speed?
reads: 5750 rpm
